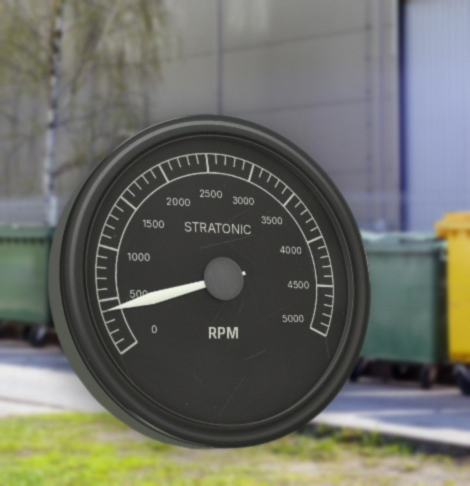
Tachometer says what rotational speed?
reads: 400 rpm
